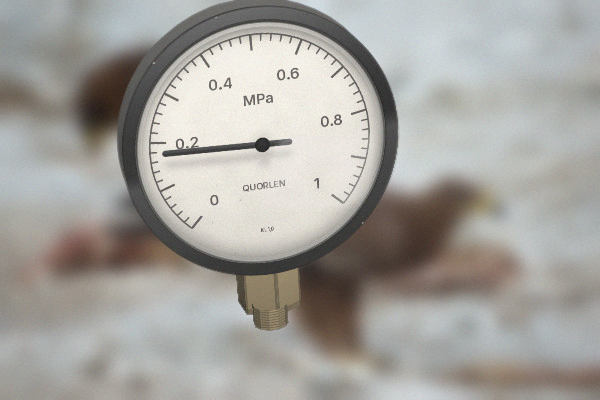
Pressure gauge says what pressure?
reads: 0.18 MPa
